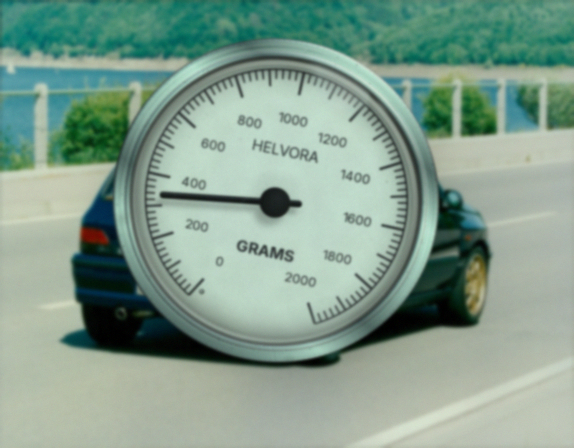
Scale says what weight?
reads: 340 g
